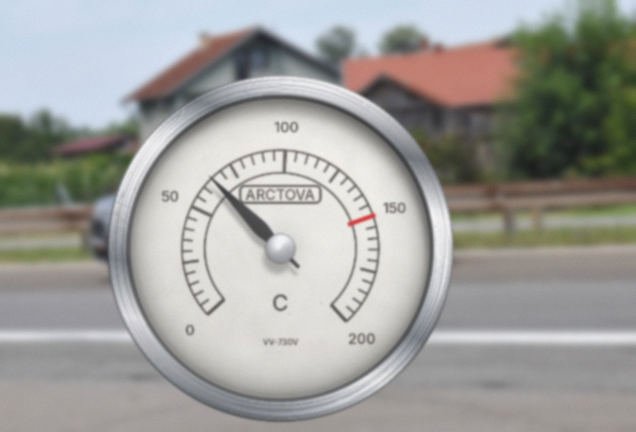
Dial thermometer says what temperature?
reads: 65 °C
